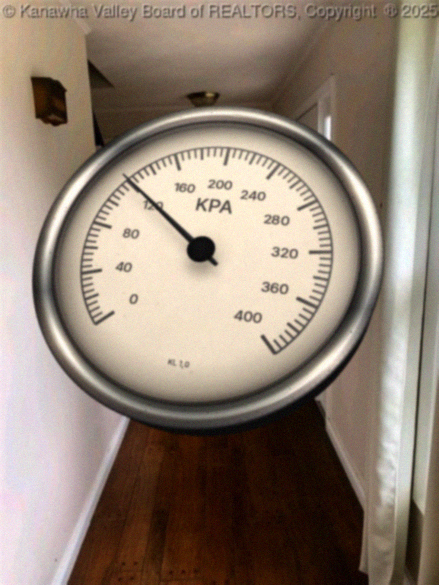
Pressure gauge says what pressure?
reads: 120 kPa
